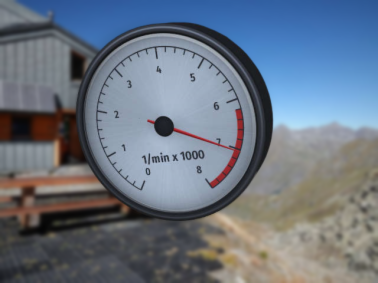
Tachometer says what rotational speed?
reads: 7000 rpm
